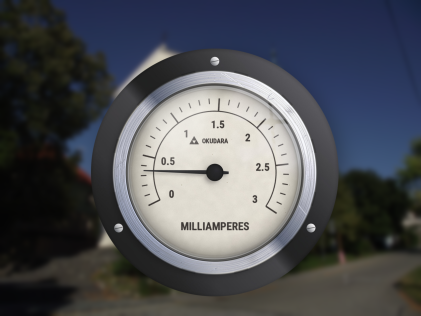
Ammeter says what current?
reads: 0.35 mA
